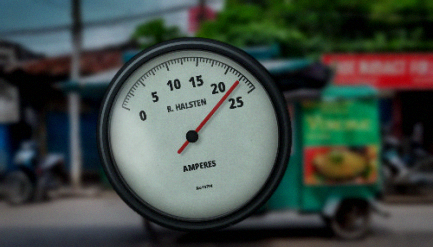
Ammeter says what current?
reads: 22.5 A
